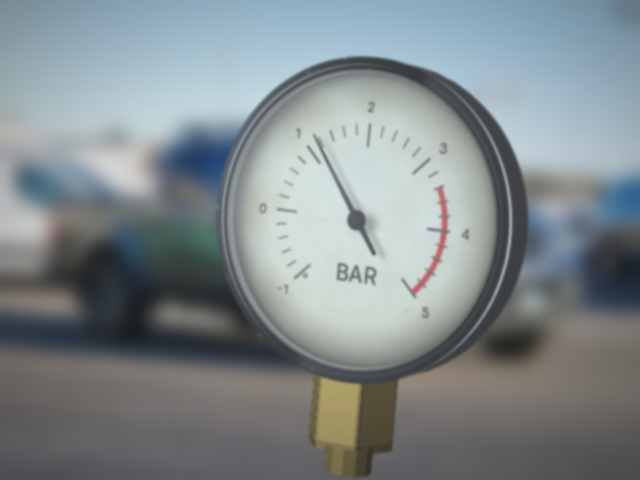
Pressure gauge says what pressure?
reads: 1.2 bar
